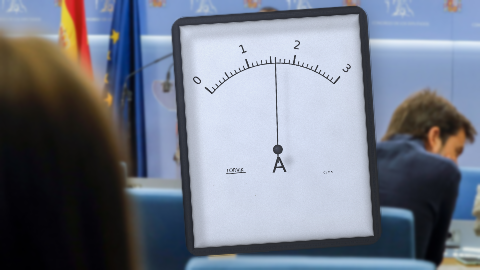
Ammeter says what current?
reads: 1.6 A
